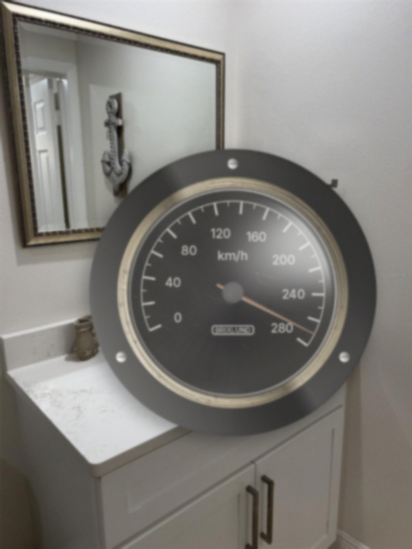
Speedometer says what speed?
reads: 270 km/h
